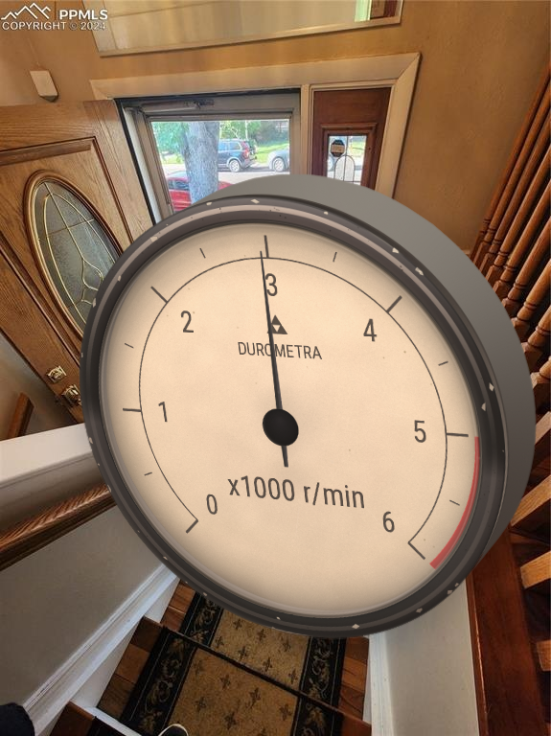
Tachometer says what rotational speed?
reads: 3000 rpm
